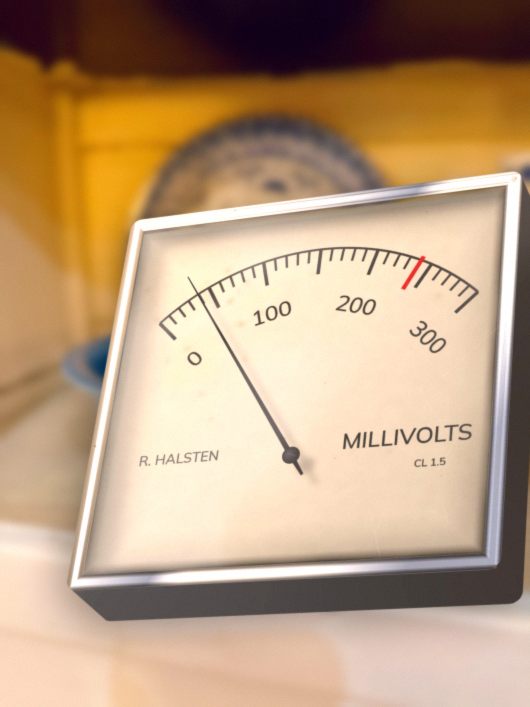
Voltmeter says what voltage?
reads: 40 mV
